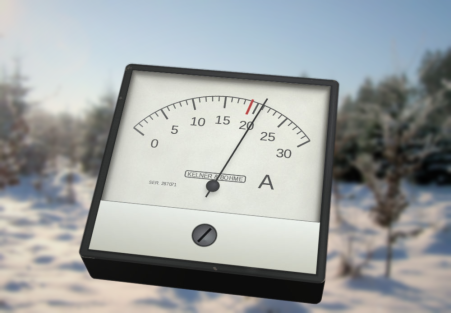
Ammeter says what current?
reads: 21 A
